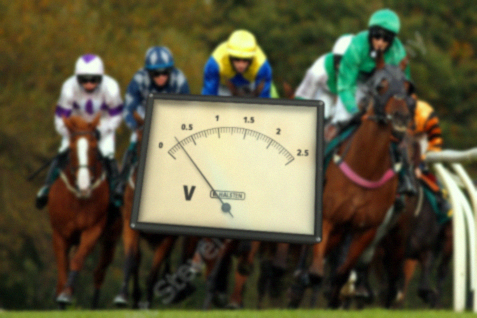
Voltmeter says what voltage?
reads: 0.25 V
